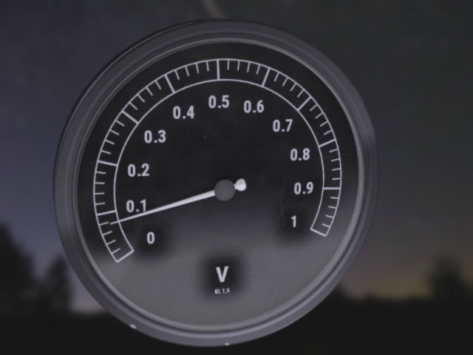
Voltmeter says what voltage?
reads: 0.08 V
